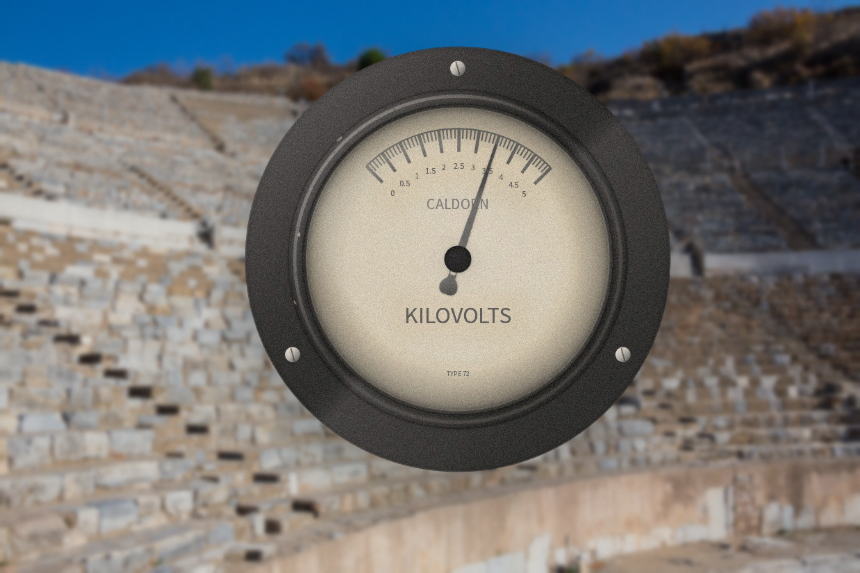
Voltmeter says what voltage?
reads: 3.5 kV
